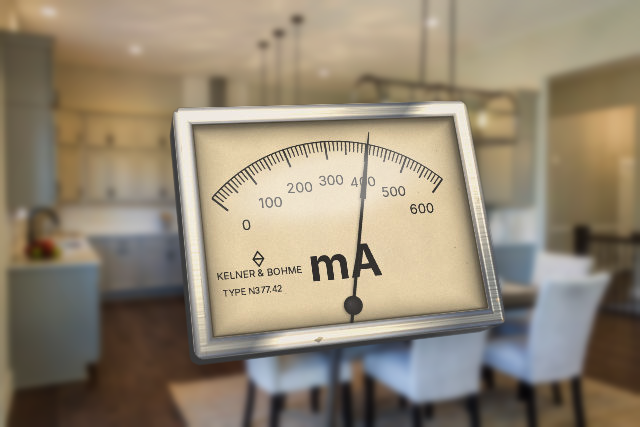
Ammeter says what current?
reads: 400 mA
